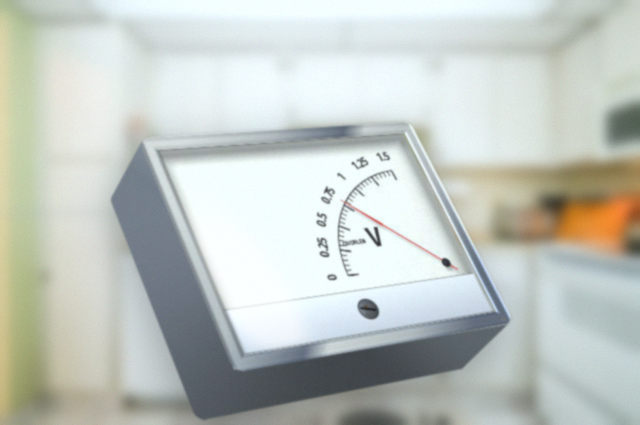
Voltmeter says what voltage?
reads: 0.75 V
